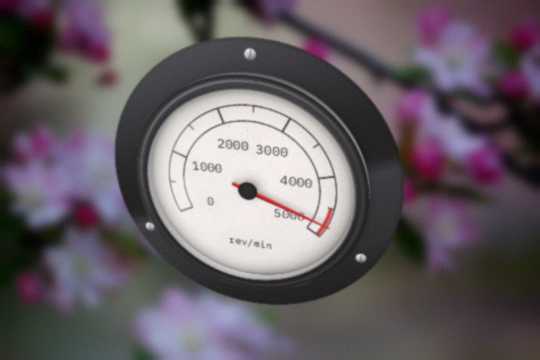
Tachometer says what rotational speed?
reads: 4750 rpm
